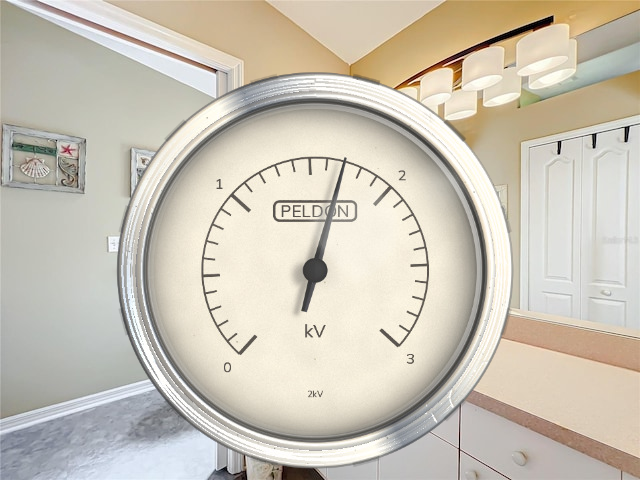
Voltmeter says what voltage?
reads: 1.7 kV
